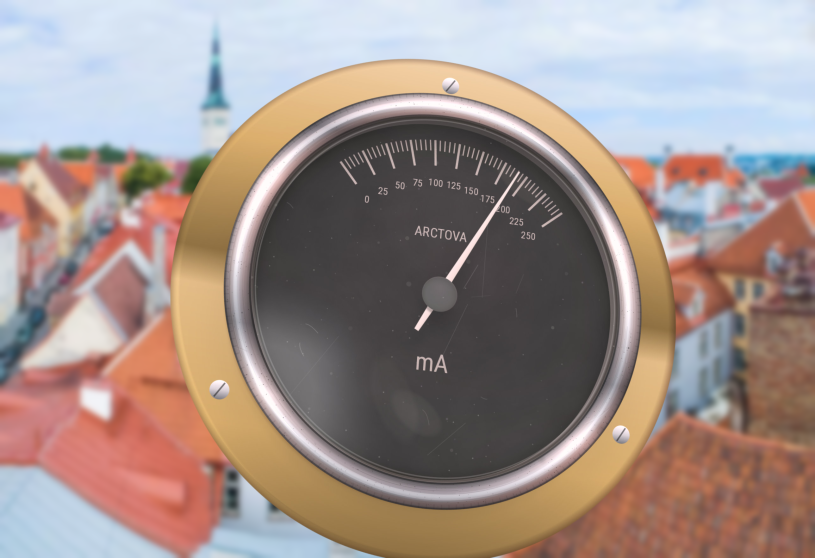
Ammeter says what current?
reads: 190 mA
